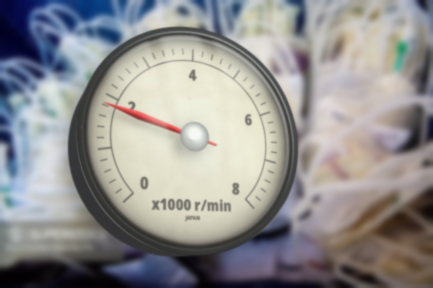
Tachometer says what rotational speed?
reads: 1800 rpm
